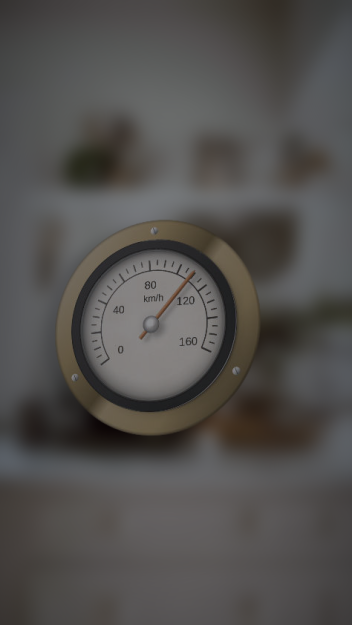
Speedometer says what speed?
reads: 110 km/h
